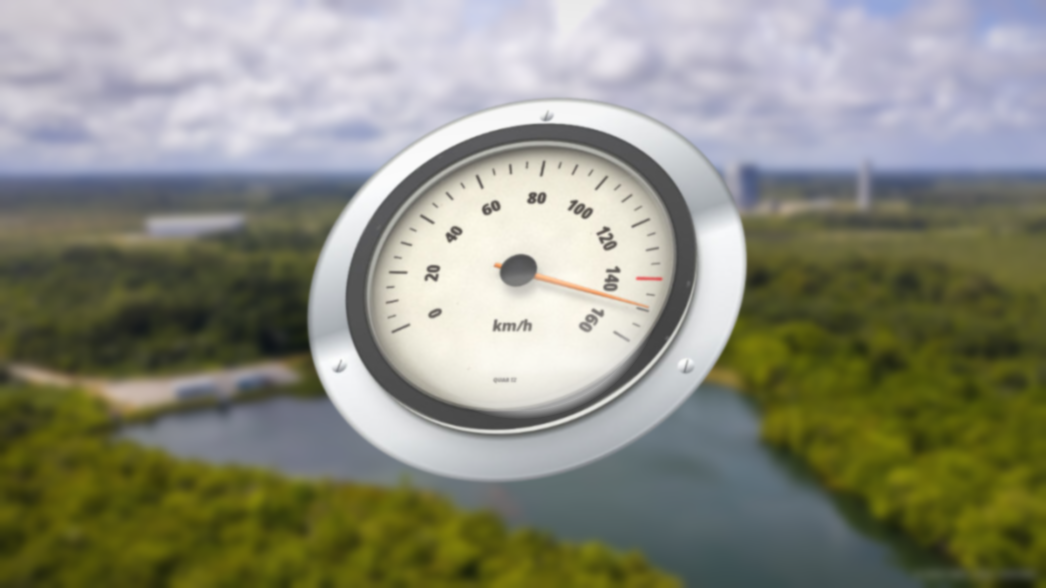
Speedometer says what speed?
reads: 150 km/h
